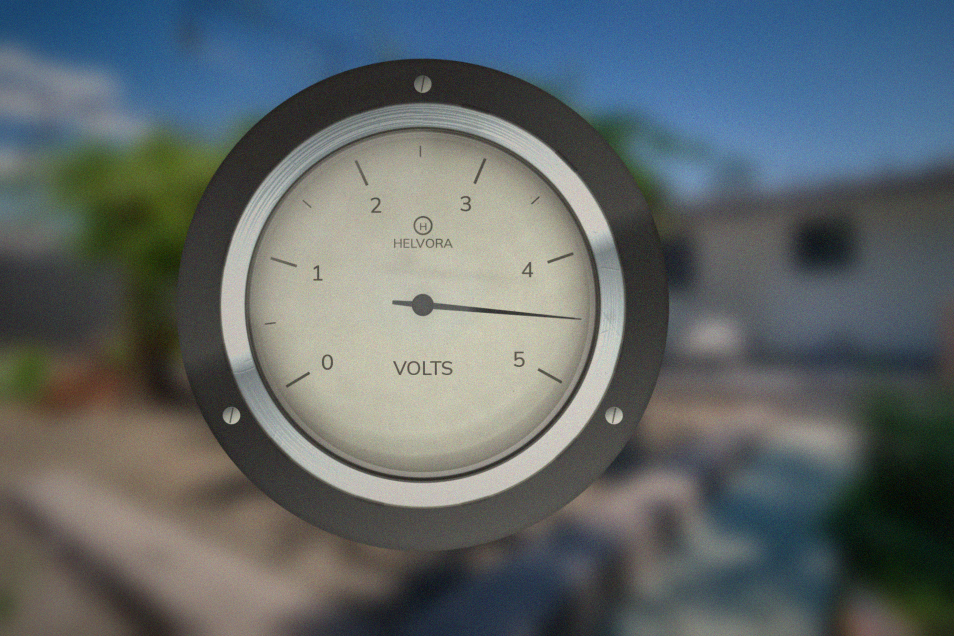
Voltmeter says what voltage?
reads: 4.5 V
